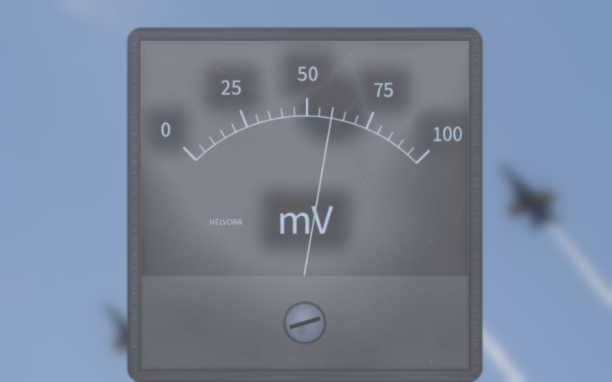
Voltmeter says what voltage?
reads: 60 mV
